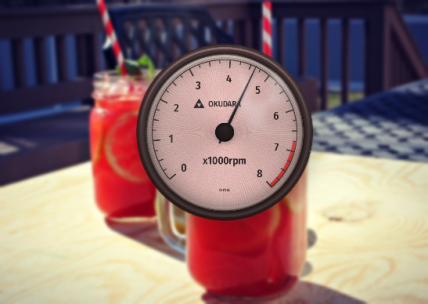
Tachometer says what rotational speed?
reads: 4625 rpm
